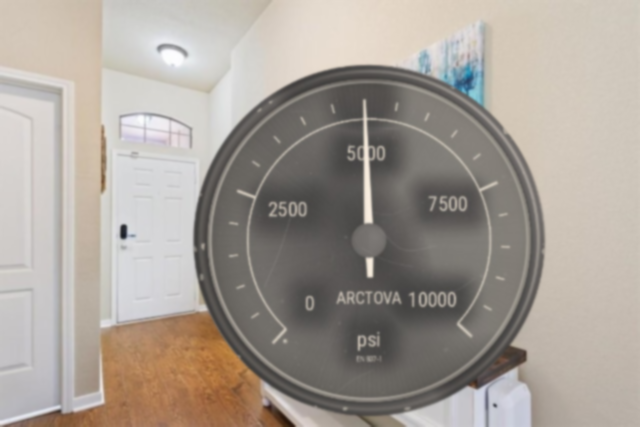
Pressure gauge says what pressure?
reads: 5000 psi
